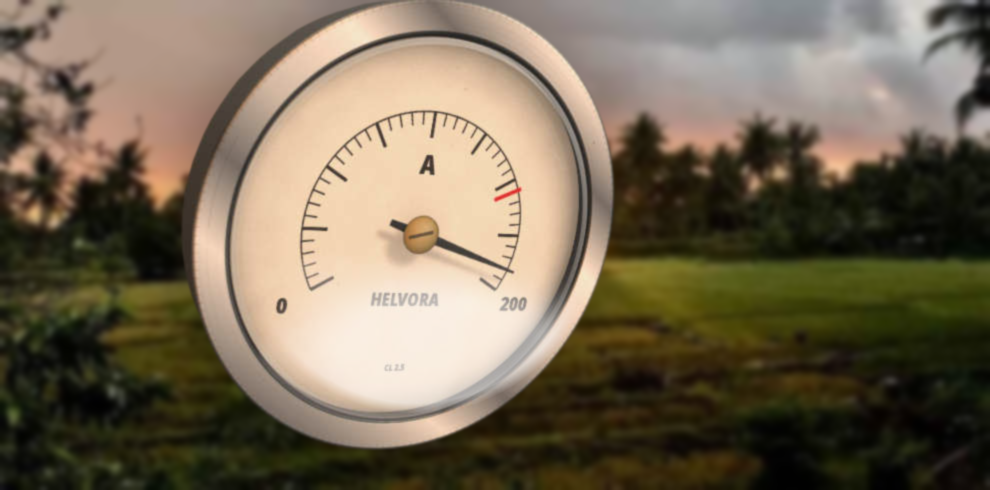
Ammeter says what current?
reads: 190 A
